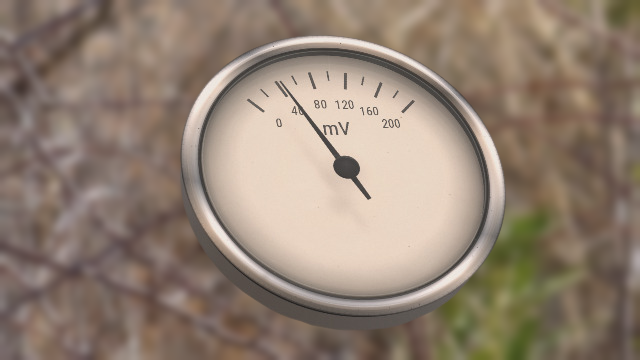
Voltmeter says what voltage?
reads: 40 mV
